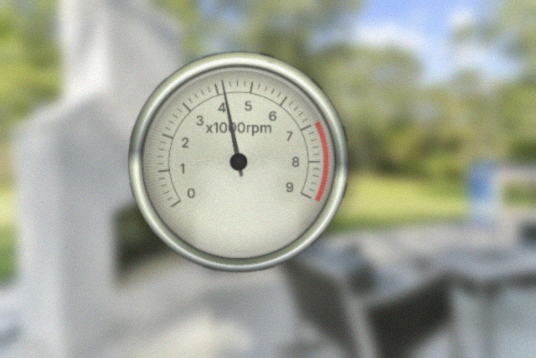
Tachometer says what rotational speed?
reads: 4200 rpm
